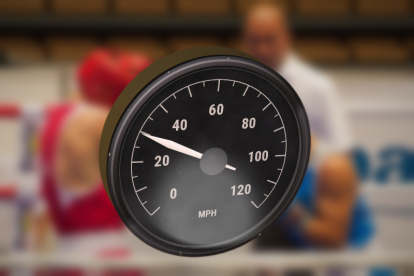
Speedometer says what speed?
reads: 30 mph
